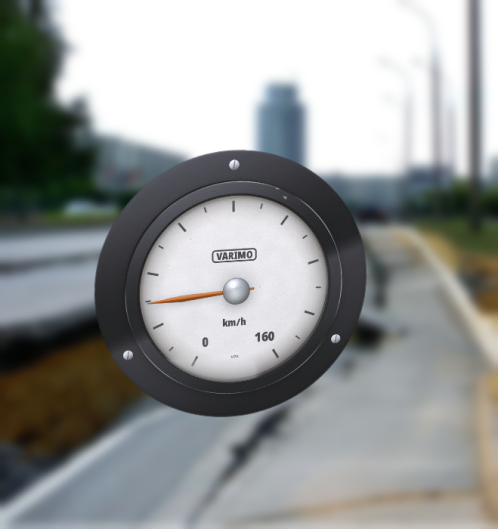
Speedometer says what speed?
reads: 30 km/h
